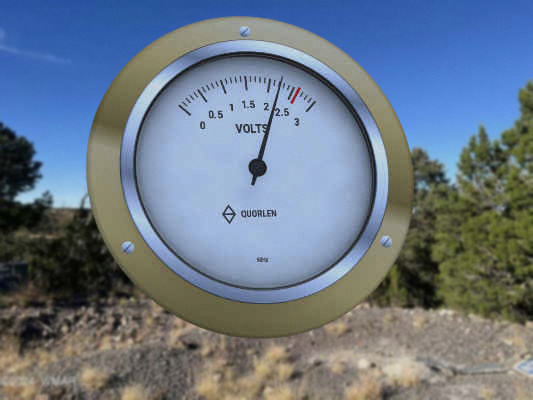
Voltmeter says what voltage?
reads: 2.2 V
